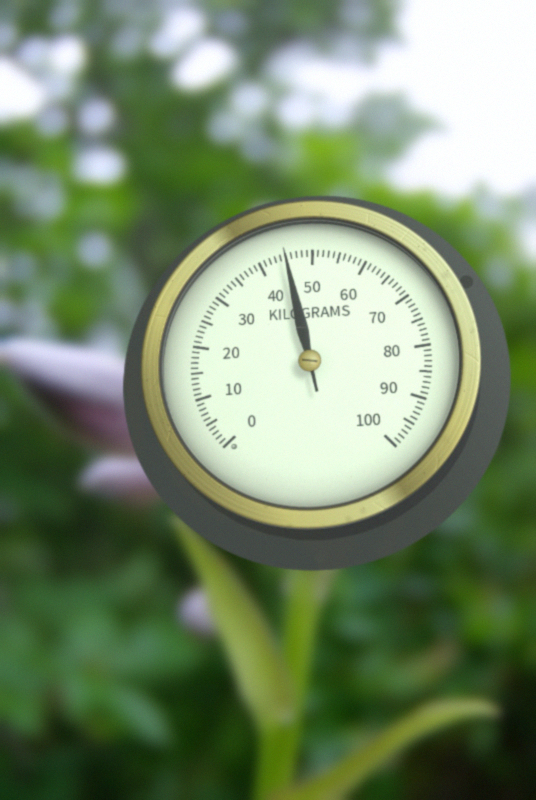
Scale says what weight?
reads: 45 kg
